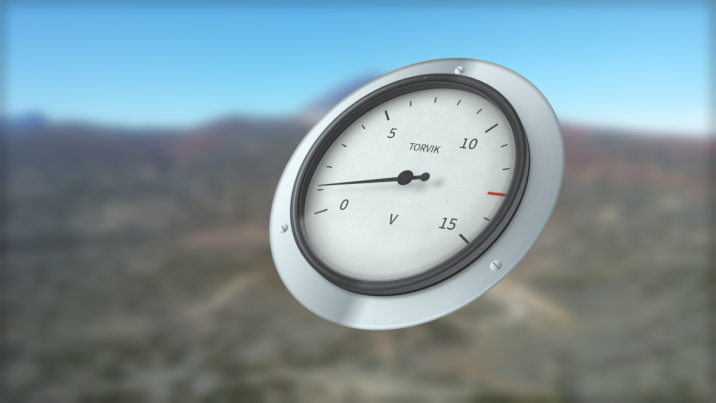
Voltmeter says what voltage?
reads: 1 V
